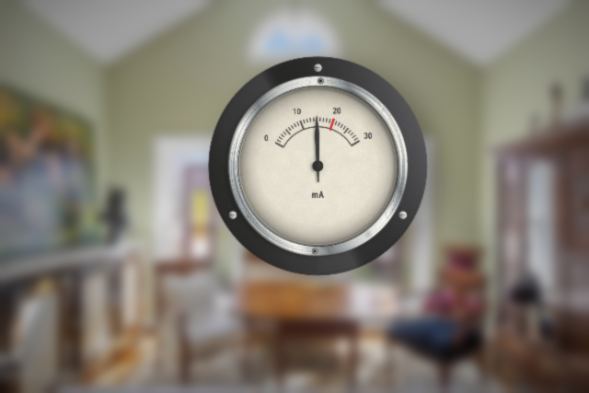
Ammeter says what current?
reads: 15 mA
